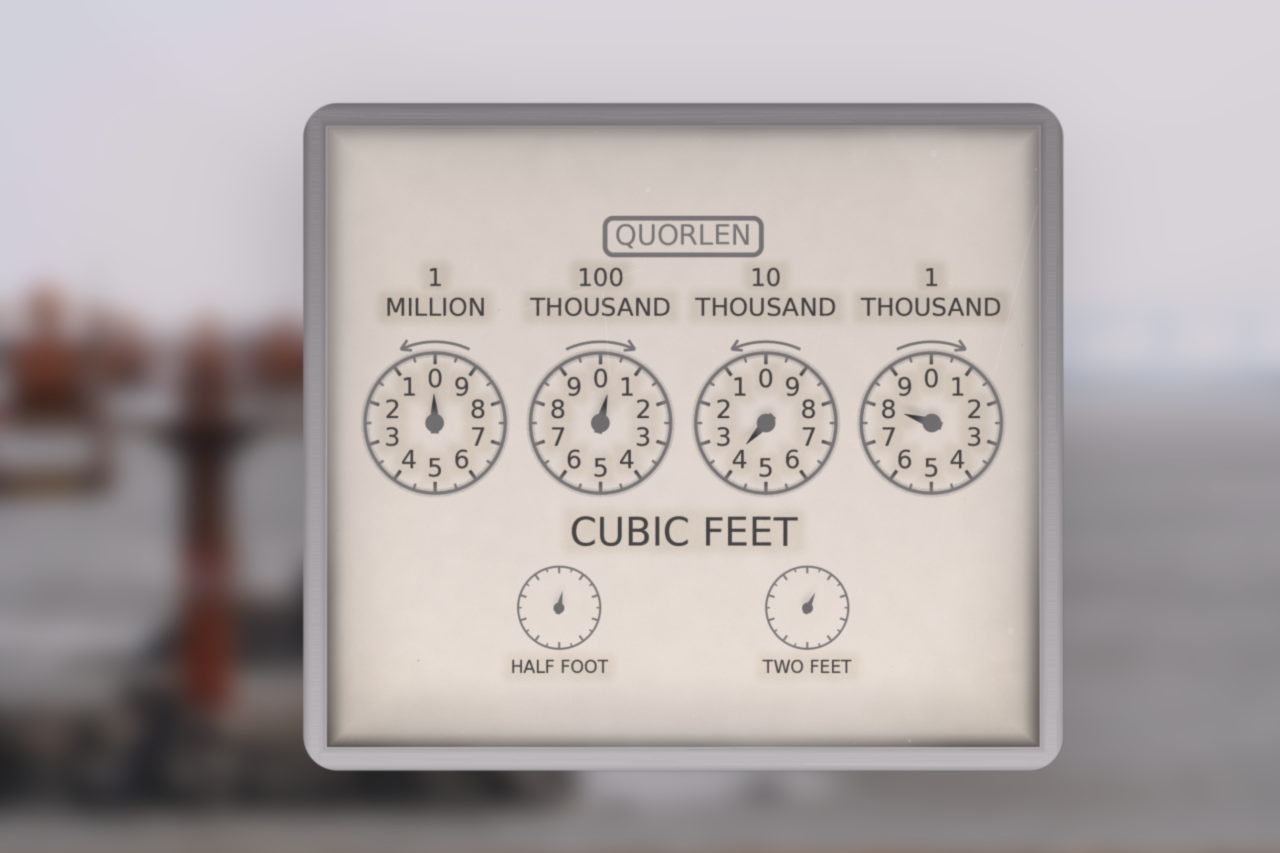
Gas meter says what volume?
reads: 3800 ft³
